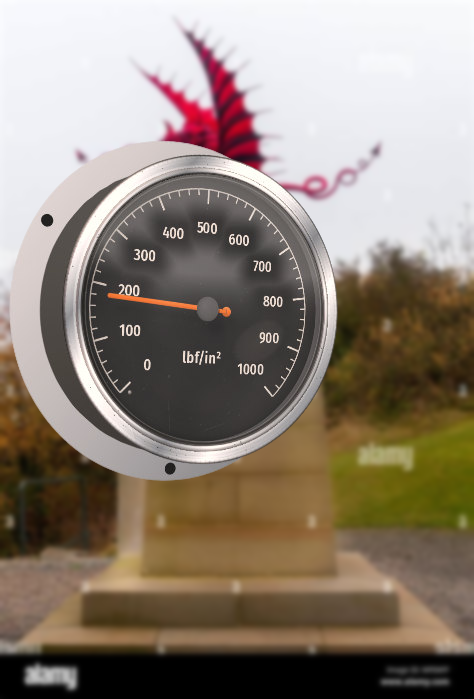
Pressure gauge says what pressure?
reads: 180 psi
